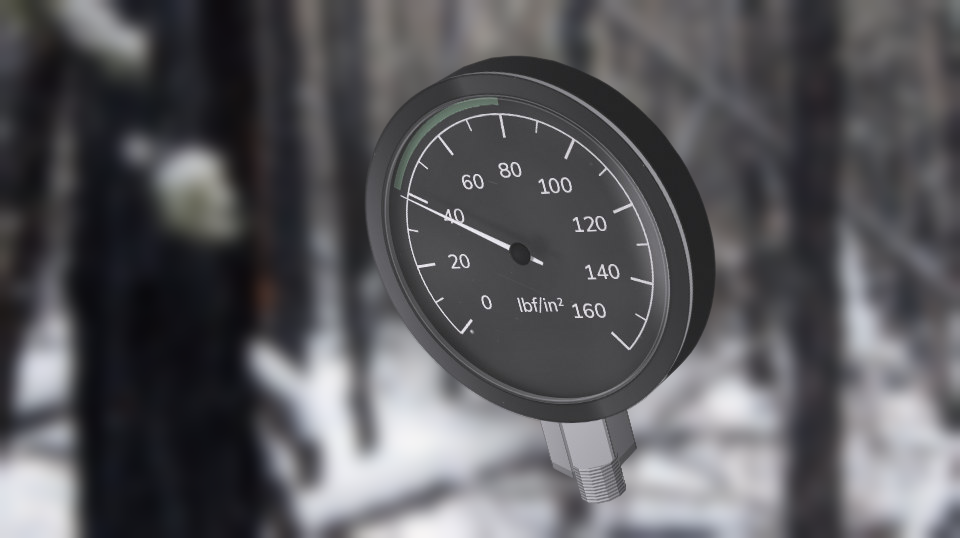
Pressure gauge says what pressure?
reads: 40 psi
